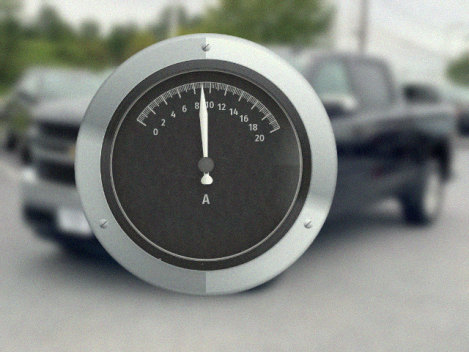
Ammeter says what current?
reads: 9 A
